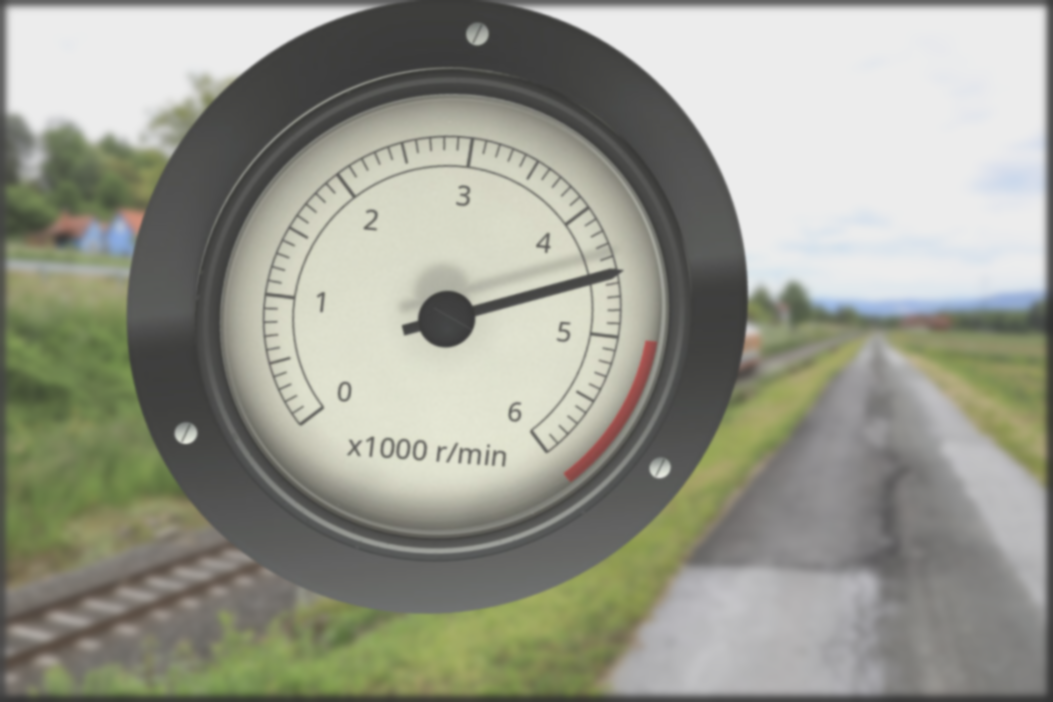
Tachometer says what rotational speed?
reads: 4500 rpm
